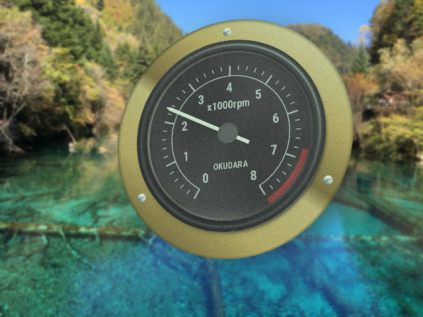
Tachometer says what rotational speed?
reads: 2300 rpm
